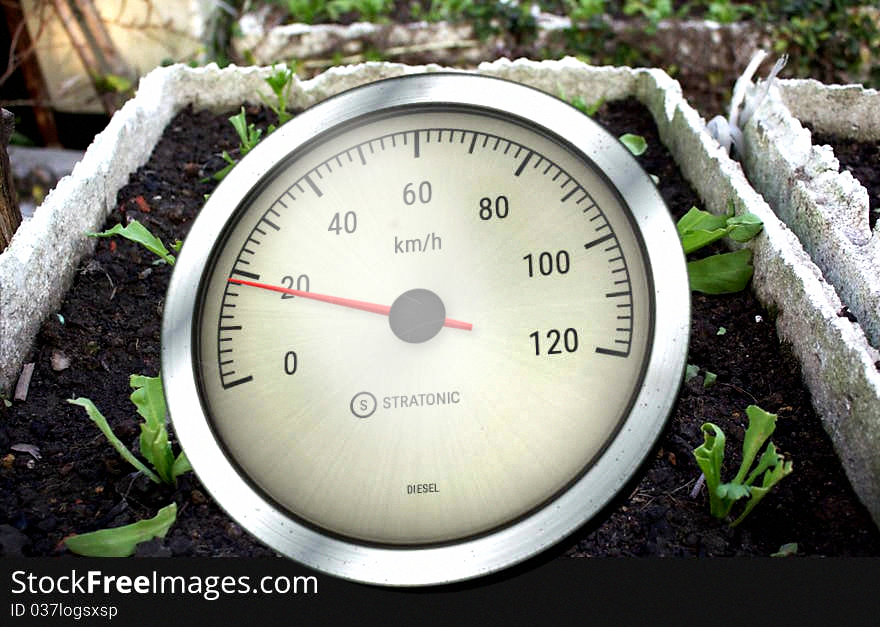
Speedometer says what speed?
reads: 18 km/h
